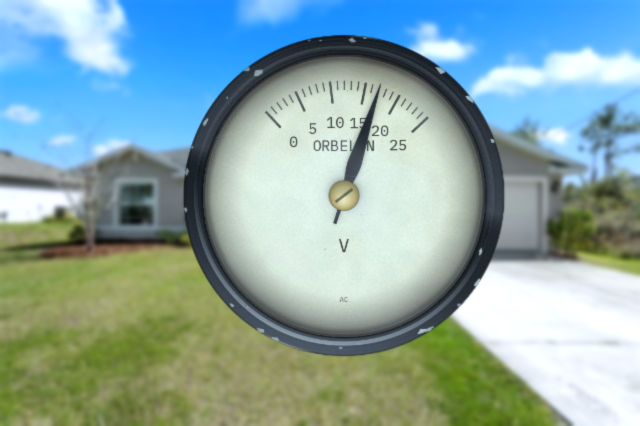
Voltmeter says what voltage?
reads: 17 V
